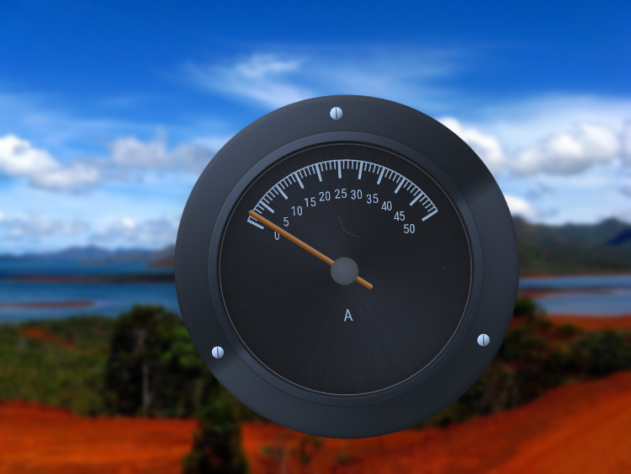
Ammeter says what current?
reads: 2 A
